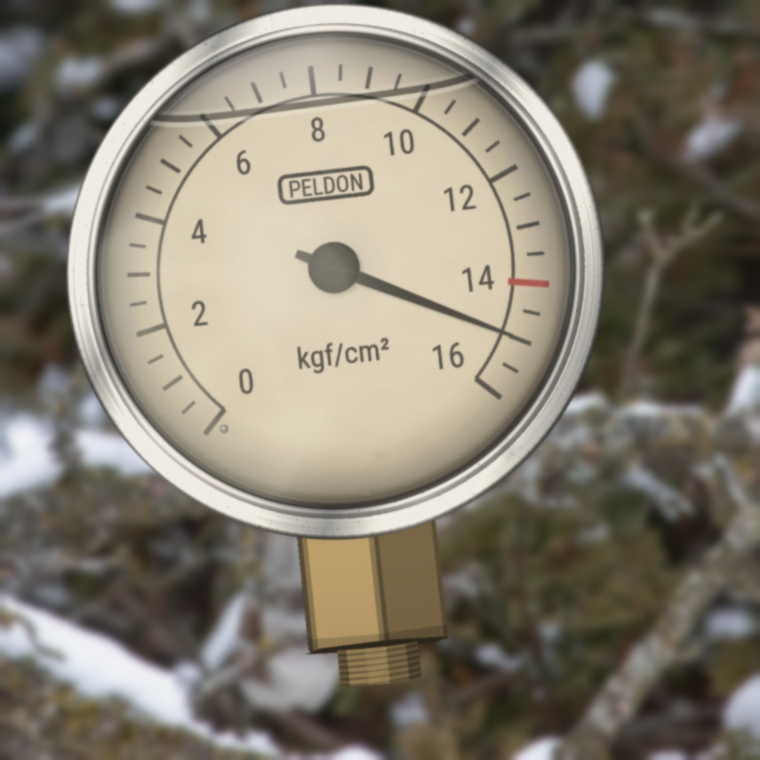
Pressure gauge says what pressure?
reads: 15 kg/cm²
